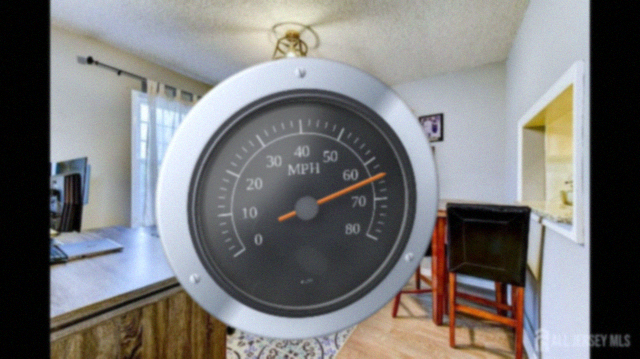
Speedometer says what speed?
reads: 64 mph
